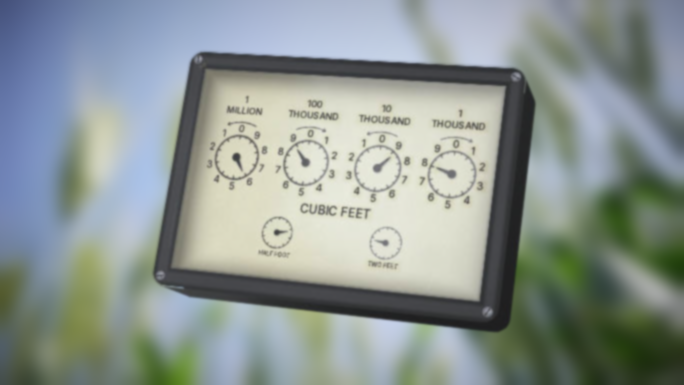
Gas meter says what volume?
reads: 588800 ft³
